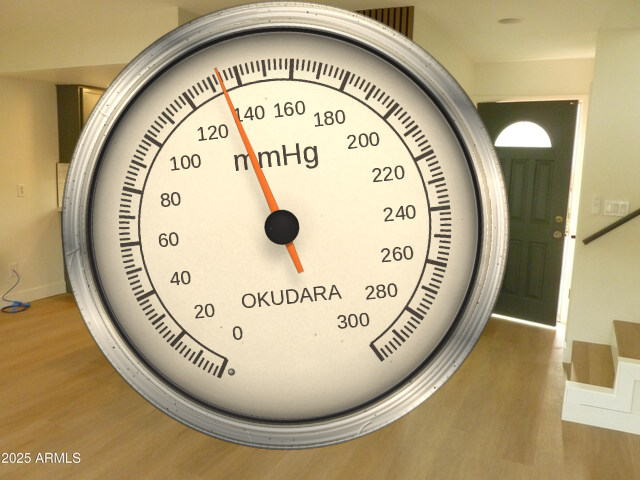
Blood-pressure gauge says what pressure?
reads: 134 mmHg
